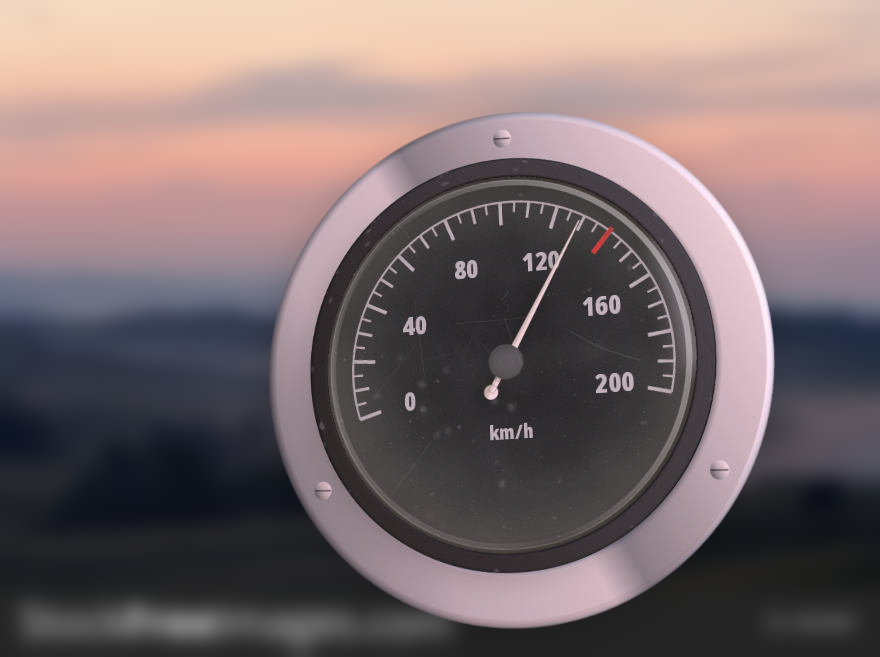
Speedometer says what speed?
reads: 130 km/h
